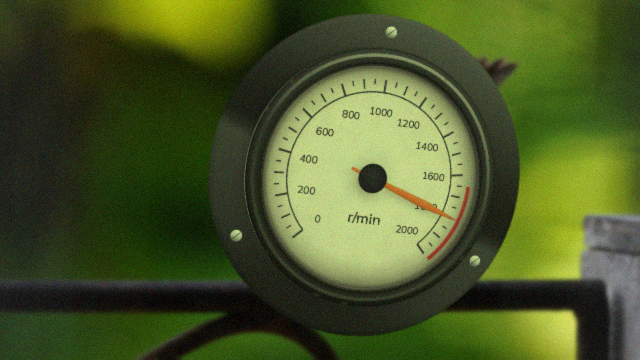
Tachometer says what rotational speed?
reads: 1800 rpm
